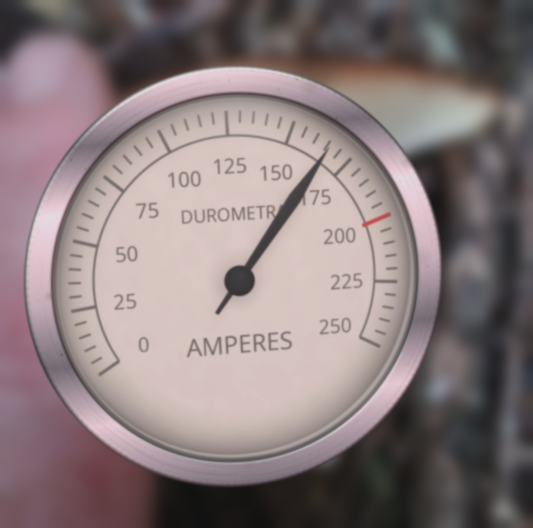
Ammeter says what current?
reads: 165 A
